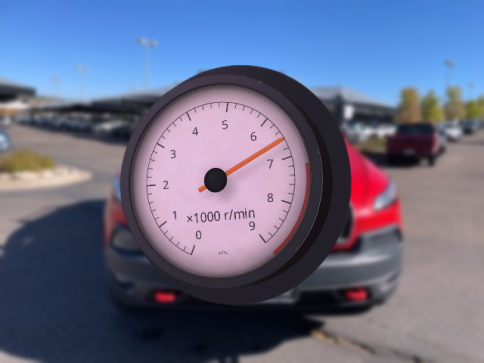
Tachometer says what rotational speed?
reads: 6600 rpm
